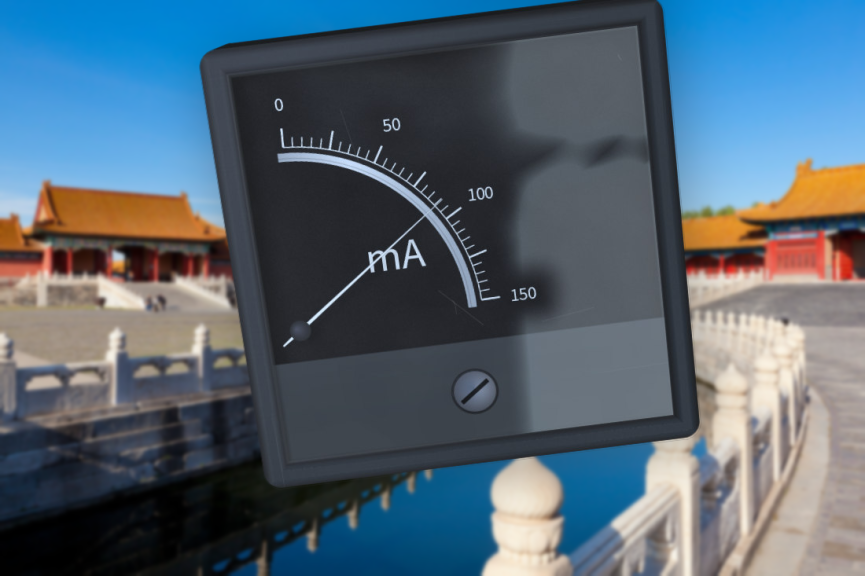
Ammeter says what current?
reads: 90 mA
